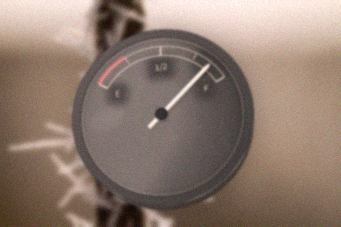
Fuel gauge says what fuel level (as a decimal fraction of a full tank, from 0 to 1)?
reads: 0.875
